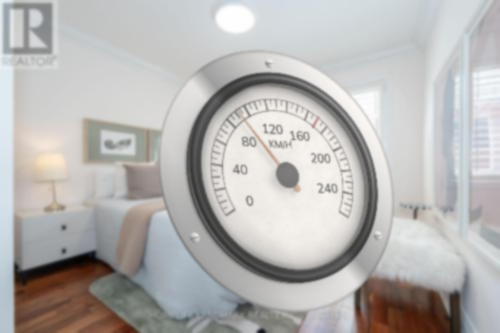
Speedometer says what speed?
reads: 90 km/h
